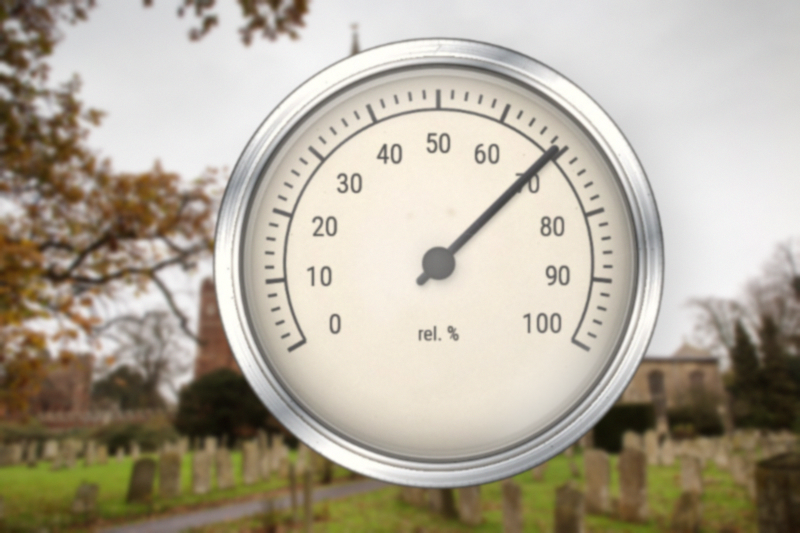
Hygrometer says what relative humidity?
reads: 69 %
